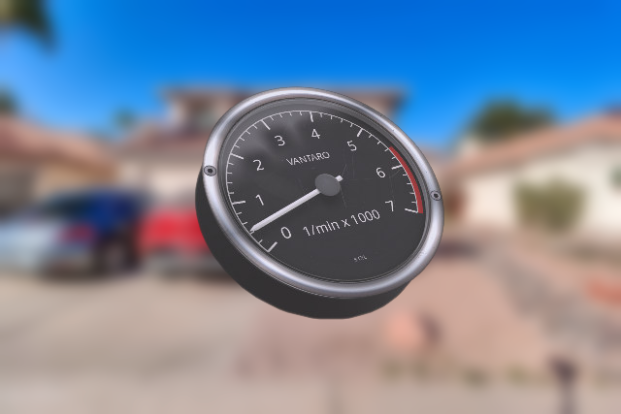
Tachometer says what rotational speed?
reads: 400 rpm
